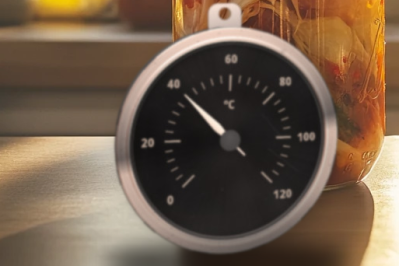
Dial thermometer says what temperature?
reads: 40 °C
